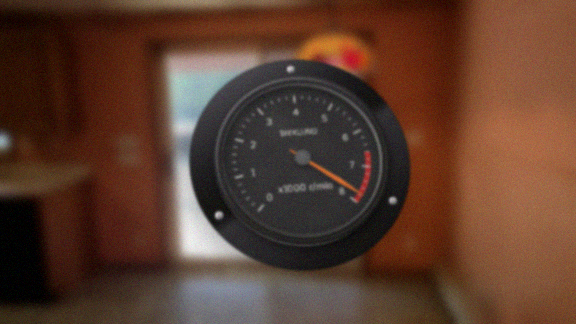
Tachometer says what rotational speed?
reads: 7800 rpm
